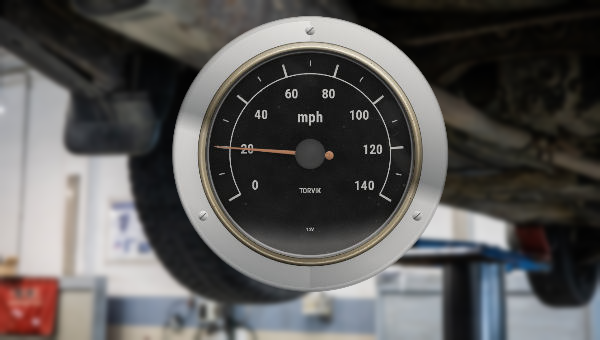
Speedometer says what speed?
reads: 20 mph
